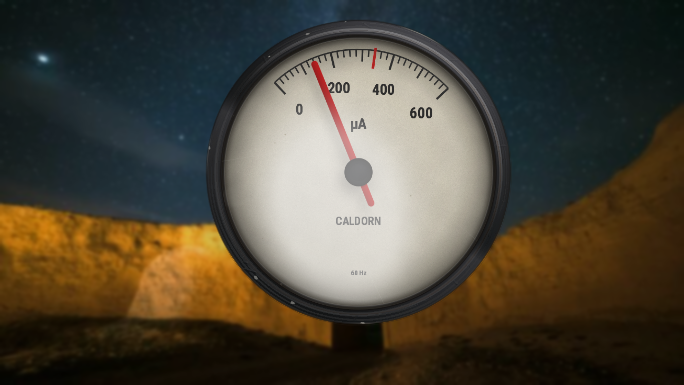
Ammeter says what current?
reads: 140 µA
